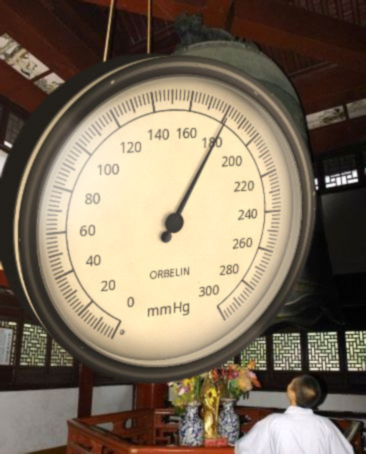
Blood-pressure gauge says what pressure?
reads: 180 mmHg
